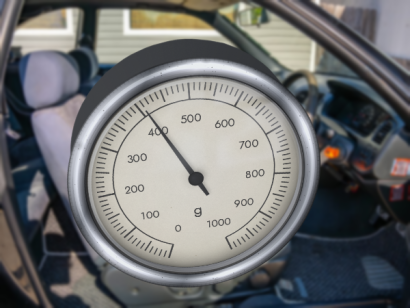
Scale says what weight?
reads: 410 g
